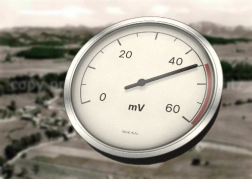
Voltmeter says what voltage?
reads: 45 mV
